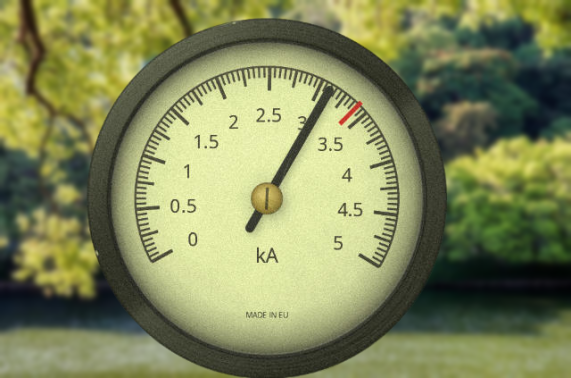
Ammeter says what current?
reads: 3.1 kA
